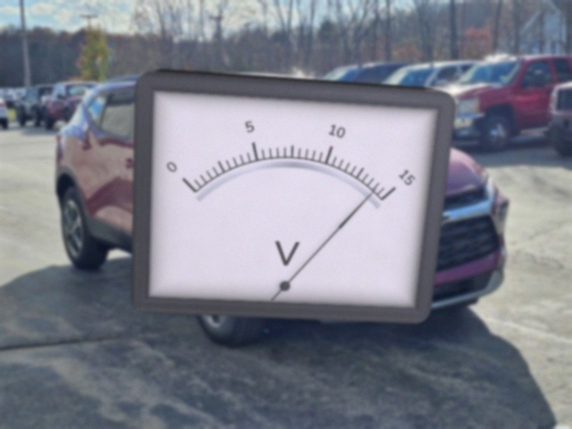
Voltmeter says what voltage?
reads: 14 V
